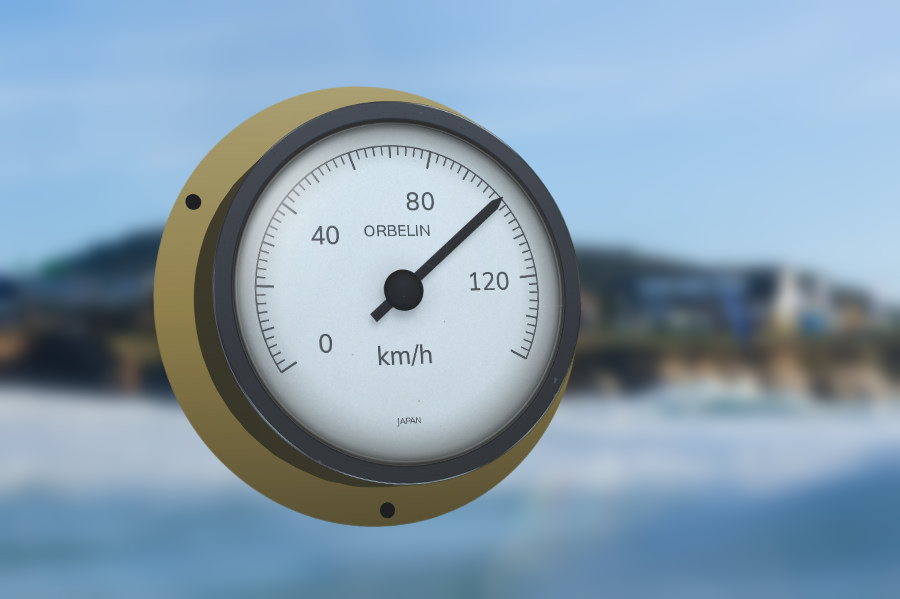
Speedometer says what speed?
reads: 100 km/h
